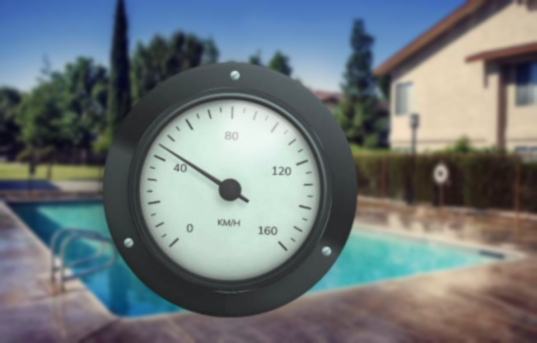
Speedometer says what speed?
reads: 45 km/h
